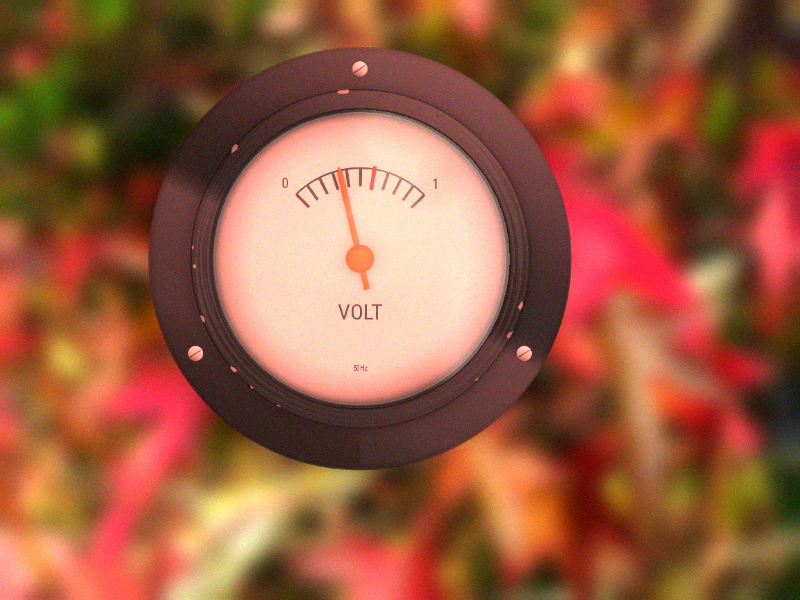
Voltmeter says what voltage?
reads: 0.35 V
